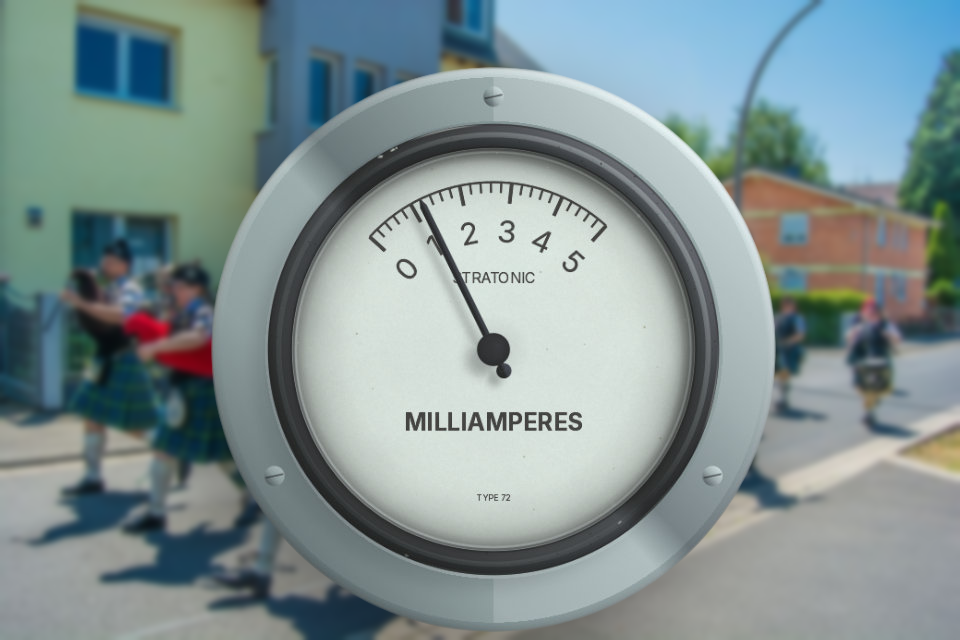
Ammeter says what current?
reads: 1.2 mA
